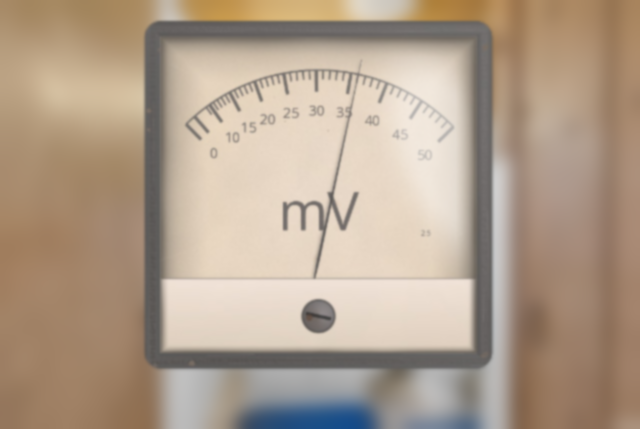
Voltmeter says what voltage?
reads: 36 mV
